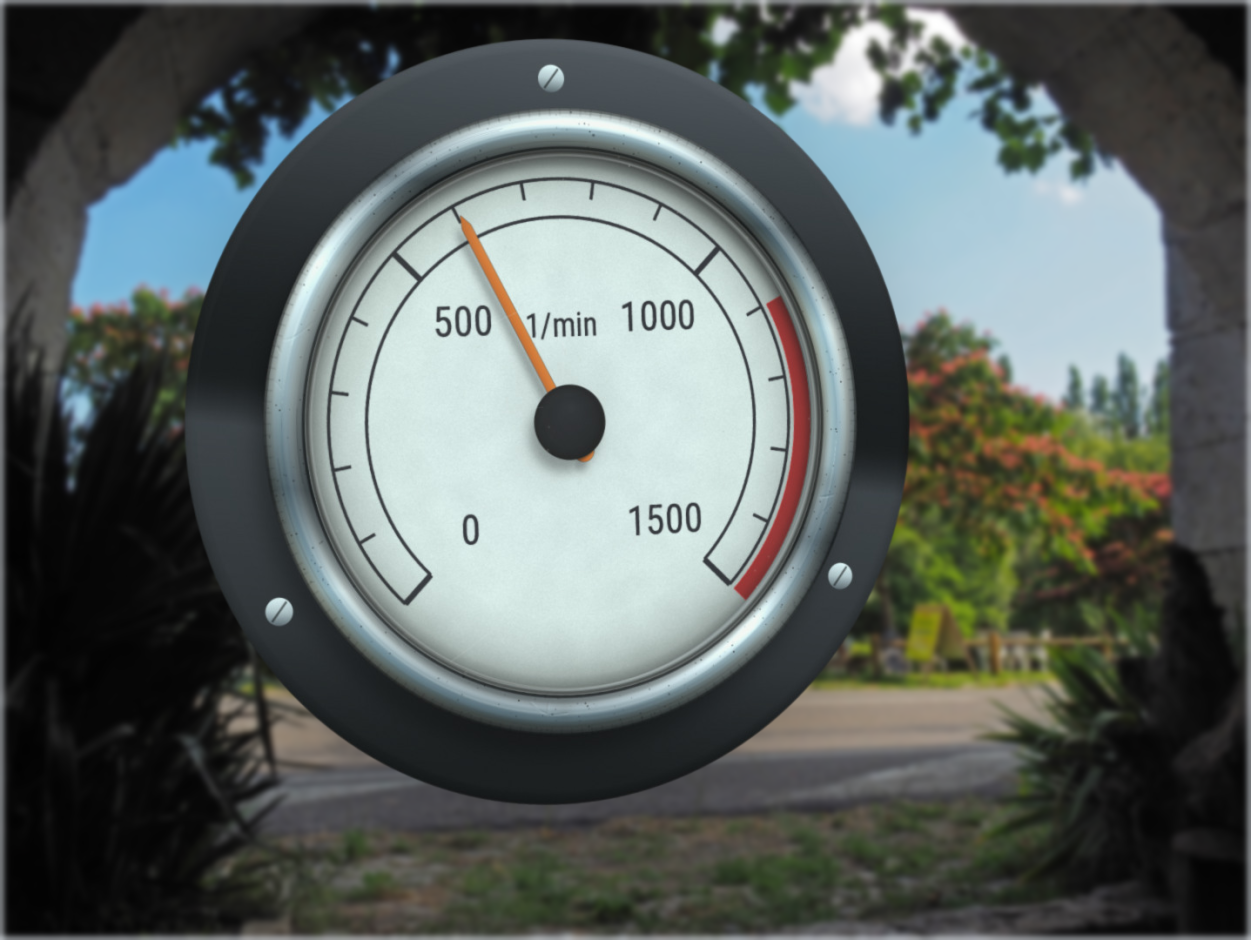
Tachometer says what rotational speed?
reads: 600 rpm
